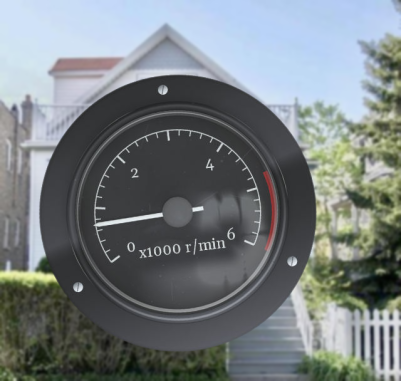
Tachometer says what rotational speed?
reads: 700 rpm
